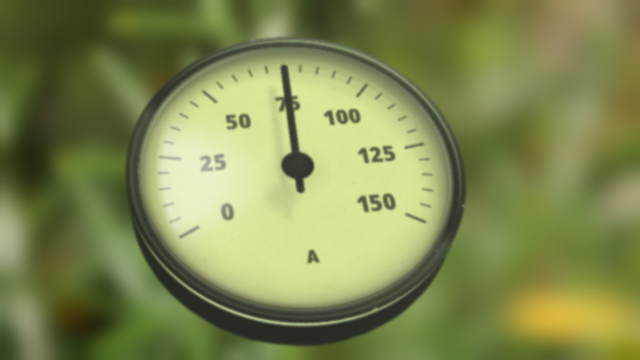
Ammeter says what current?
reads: 75 A
